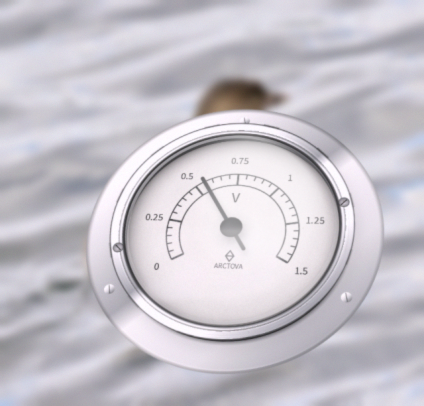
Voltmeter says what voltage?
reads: 0.55 V
